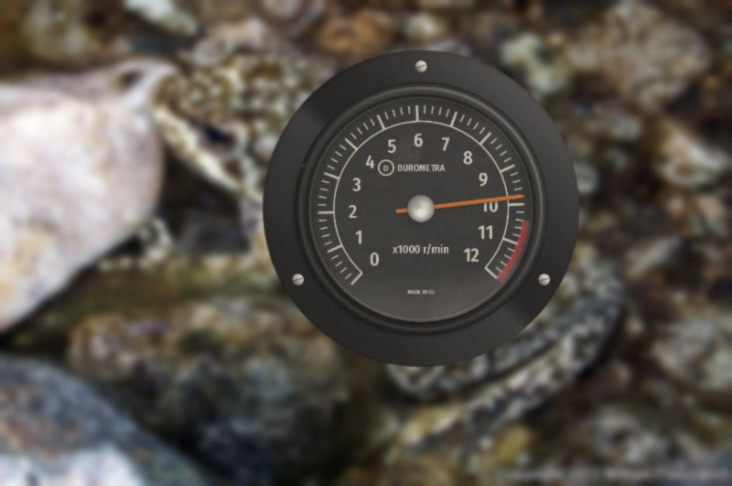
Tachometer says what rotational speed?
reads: 9800 rpm
